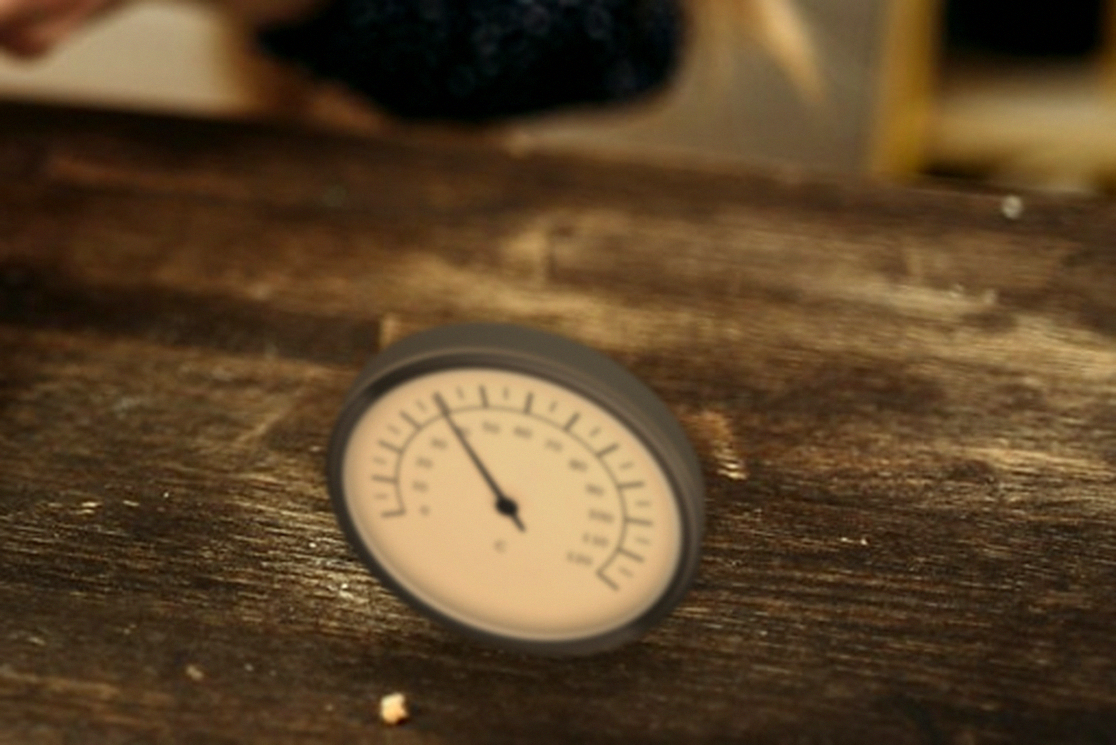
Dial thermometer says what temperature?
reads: 40 °C
